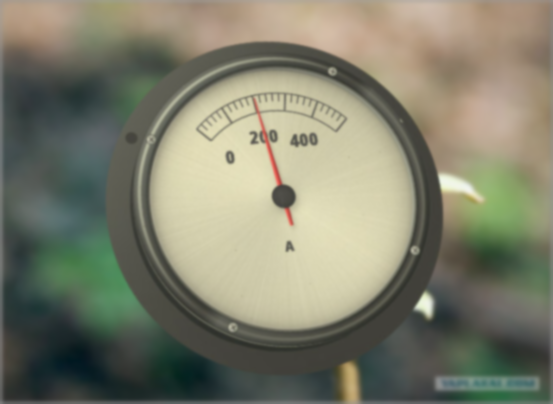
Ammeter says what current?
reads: 200 A
